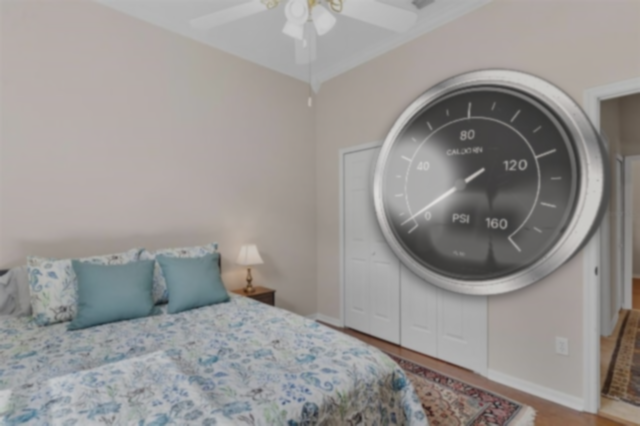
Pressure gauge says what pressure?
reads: 5 psi
